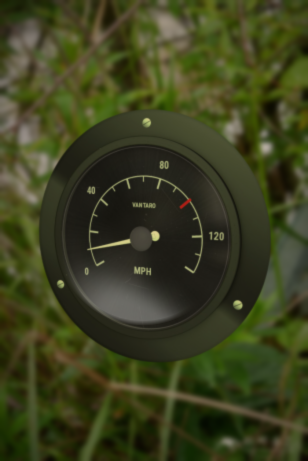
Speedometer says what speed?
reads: 10 mph
